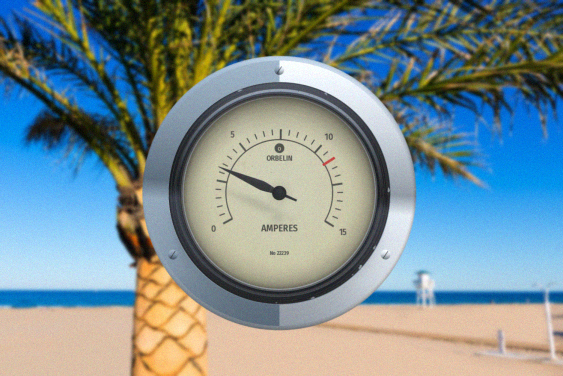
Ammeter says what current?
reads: 3.25 A
